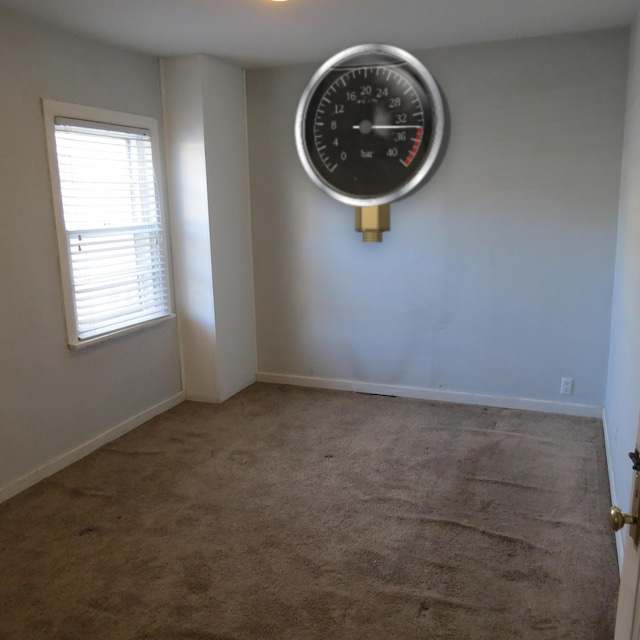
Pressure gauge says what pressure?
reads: 34 bar
